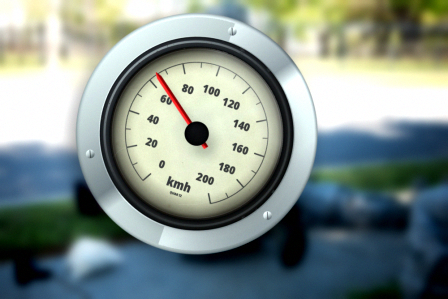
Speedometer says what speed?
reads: 65 km/h
